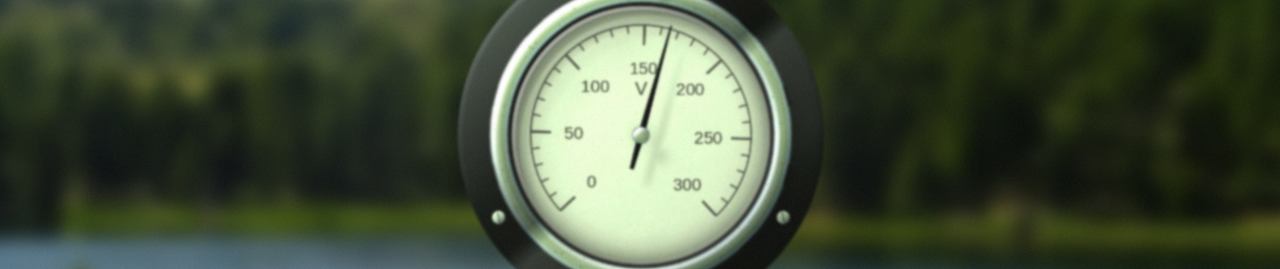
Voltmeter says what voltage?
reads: 165 V
